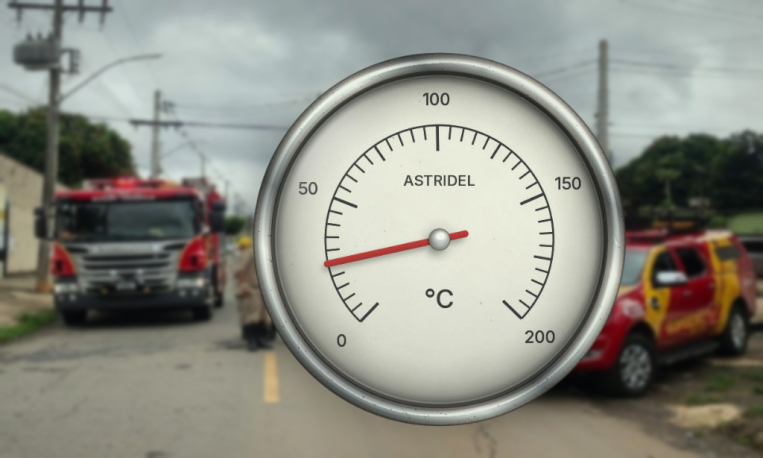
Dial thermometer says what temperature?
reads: 25 °C
